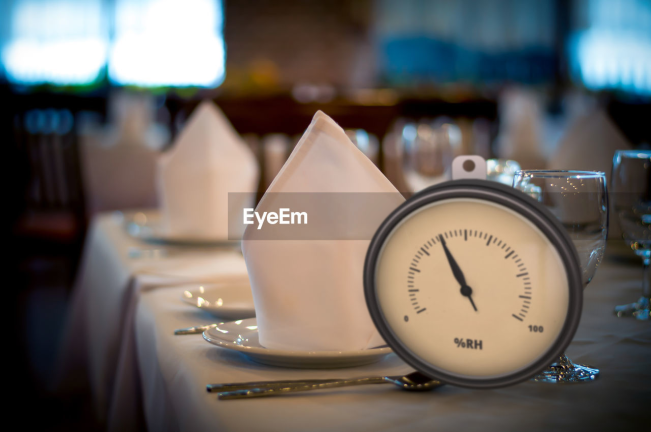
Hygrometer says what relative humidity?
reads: 40 %
